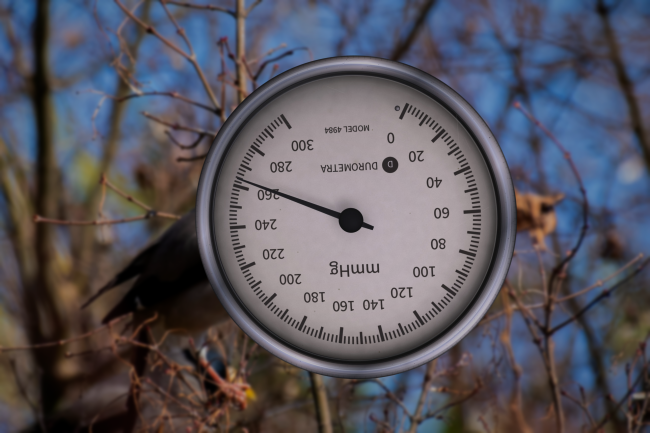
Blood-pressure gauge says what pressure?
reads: 264 mmHg
